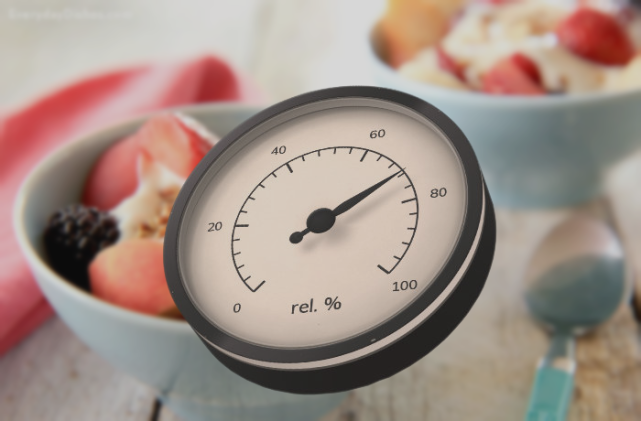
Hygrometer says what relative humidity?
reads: 72 %
